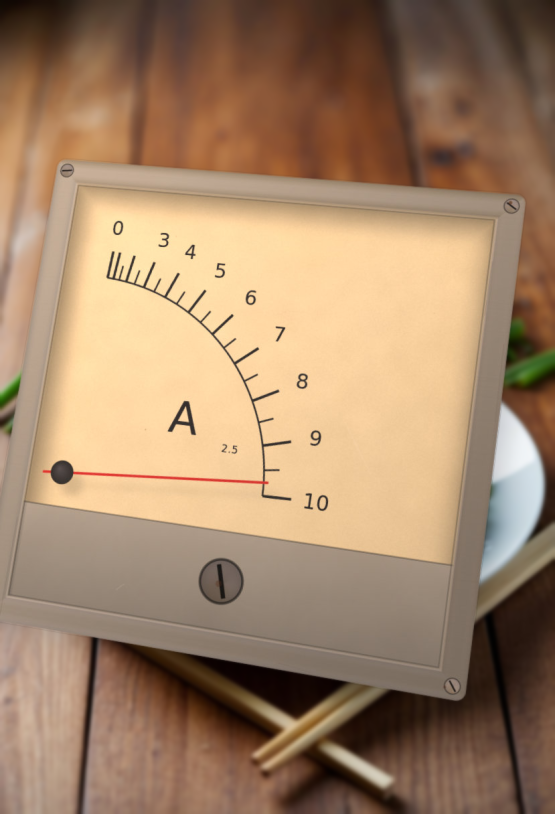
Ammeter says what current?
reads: 9.75 A
